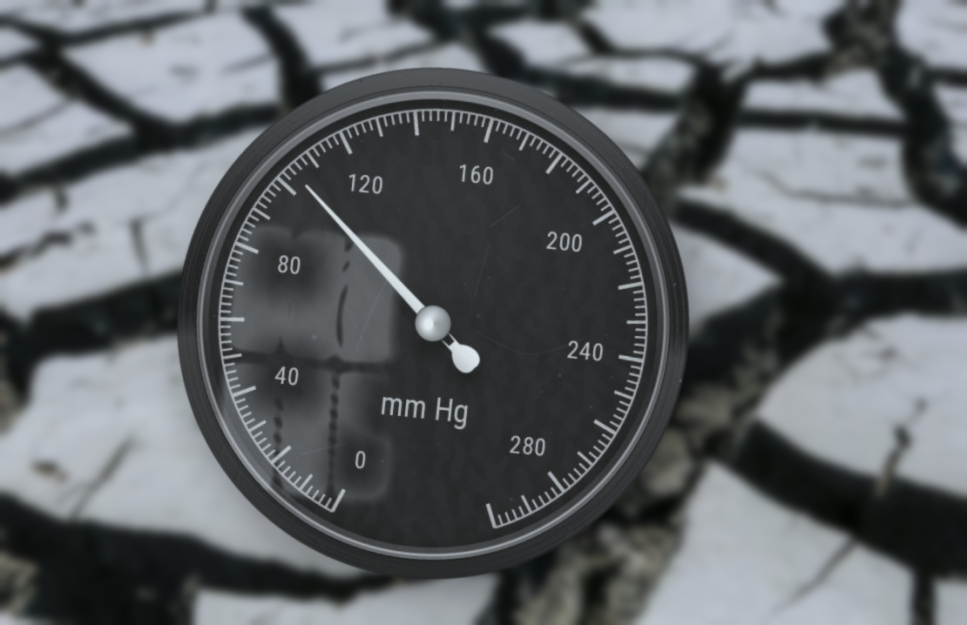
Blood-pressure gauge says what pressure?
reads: 104 mmHg
